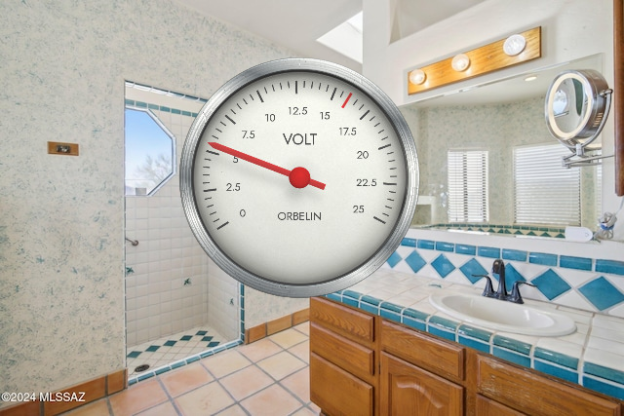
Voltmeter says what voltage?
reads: 5.5 V
